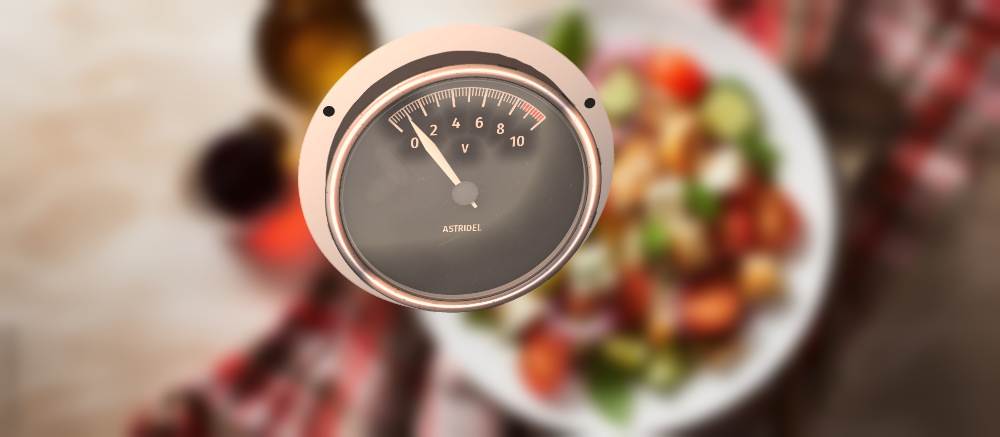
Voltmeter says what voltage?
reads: 1 V
